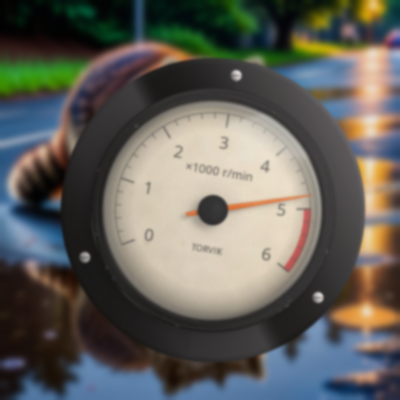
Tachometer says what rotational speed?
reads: 4800 rpm
